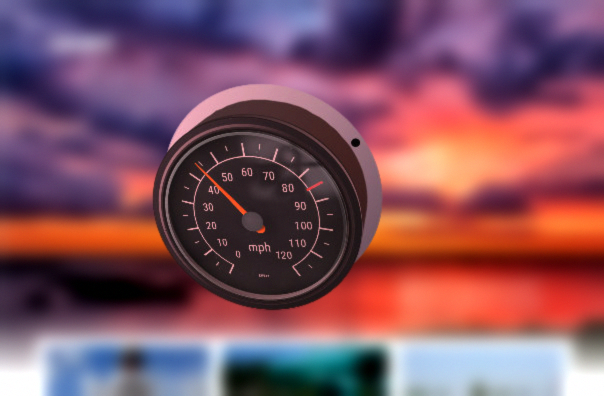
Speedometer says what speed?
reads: 45 mph
